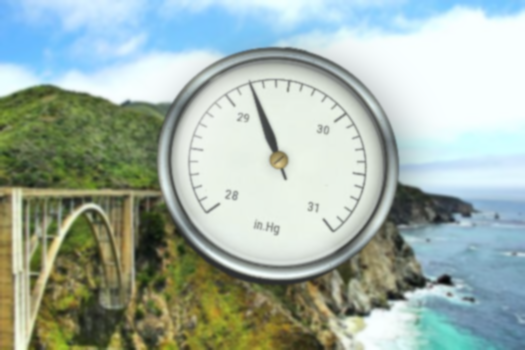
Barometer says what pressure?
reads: 29.2 inHg
